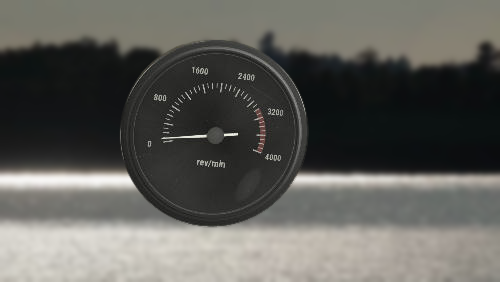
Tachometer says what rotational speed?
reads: 100 rpm
